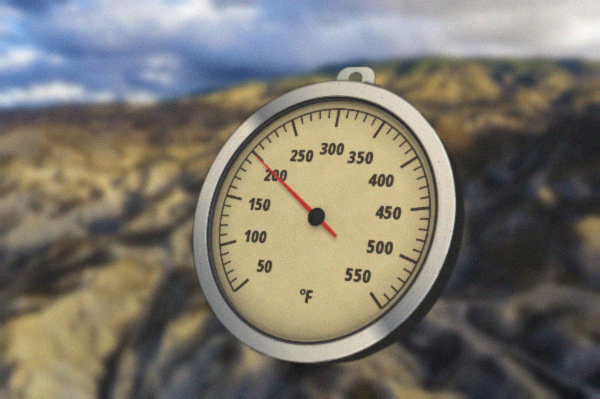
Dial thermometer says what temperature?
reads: 200 °F
